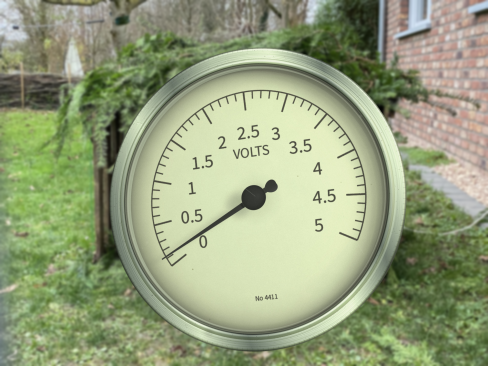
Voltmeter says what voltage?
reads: 0.1 V
